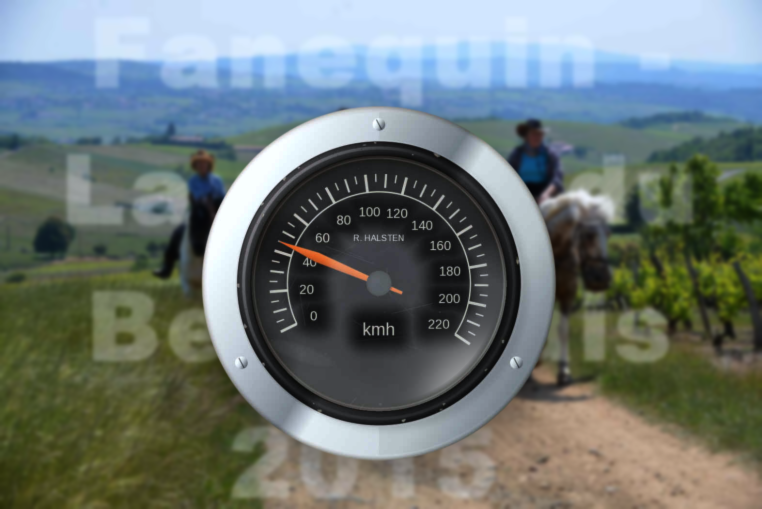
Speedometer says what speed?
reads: 45 km/h
